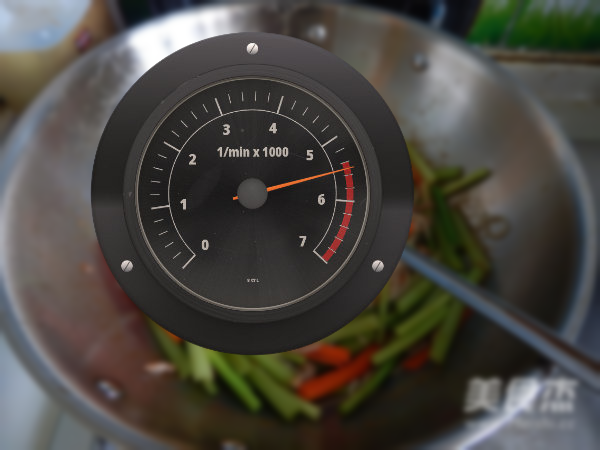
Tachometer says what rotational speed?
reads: 5500 rpm
